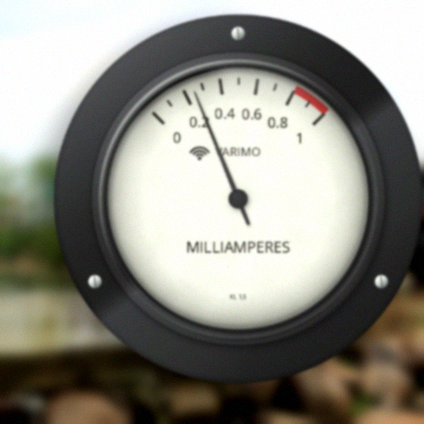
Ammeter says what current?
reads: 0.25 mA
